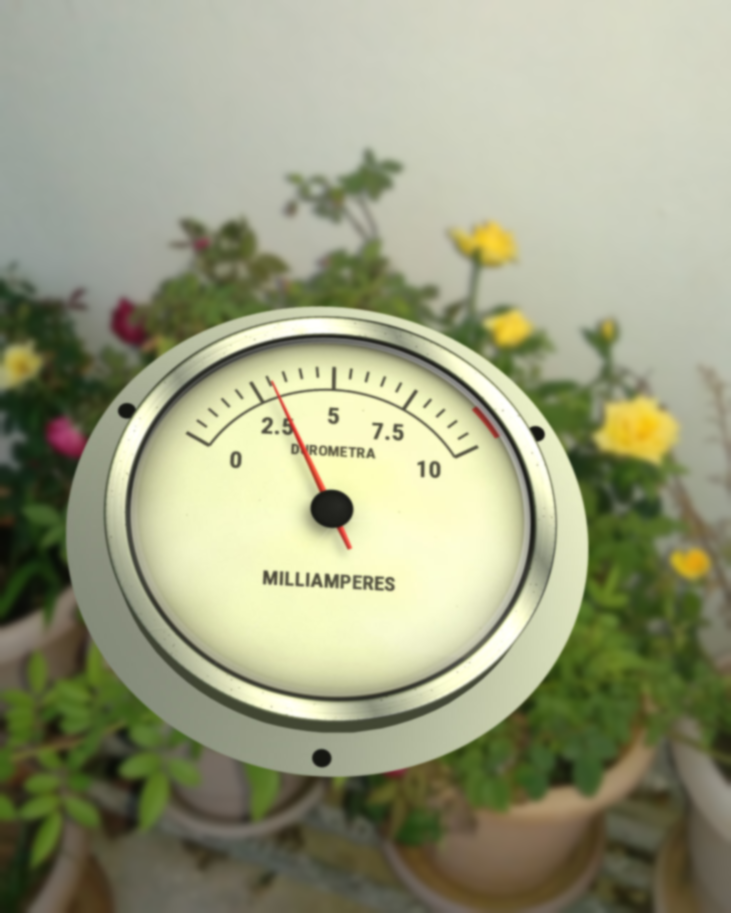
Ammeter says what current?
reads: 3 mA
